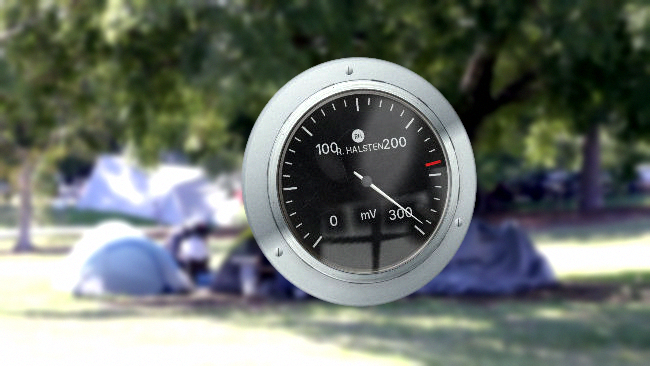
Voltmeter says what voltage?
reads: 295 mV
